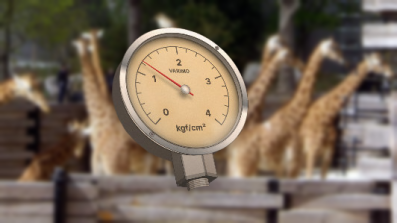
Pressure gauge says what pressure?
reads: 1.2 kg/cm²
